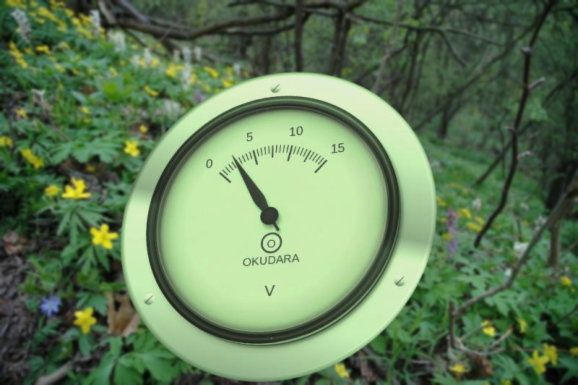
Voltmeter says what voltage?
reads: 2.5 V
